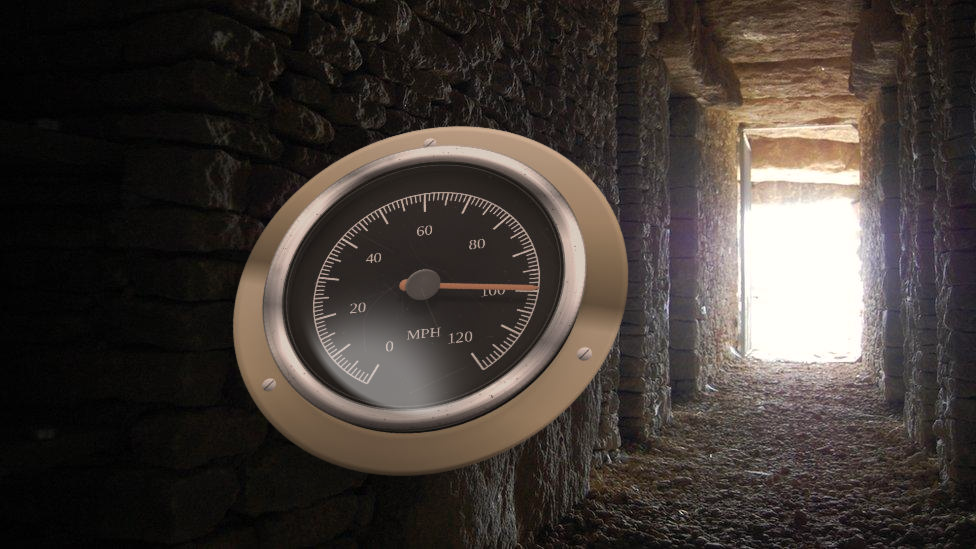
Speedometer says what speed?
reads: 100 mph
